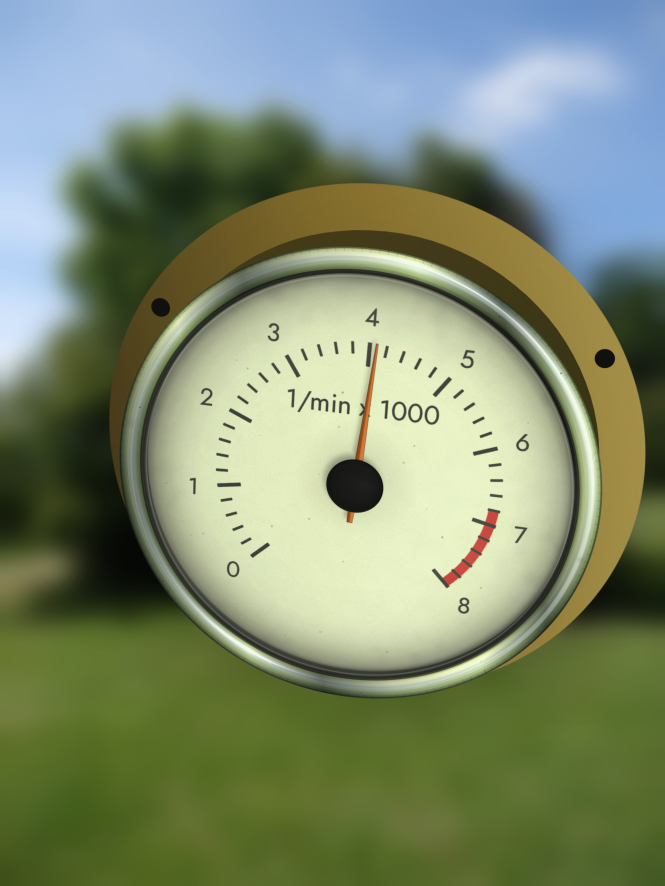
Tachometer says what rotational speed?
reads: 4100 rpm
